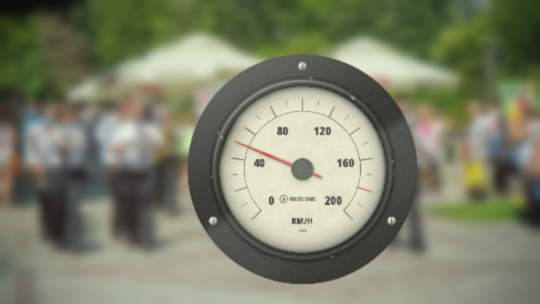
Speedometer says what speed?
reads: 50 km/h
